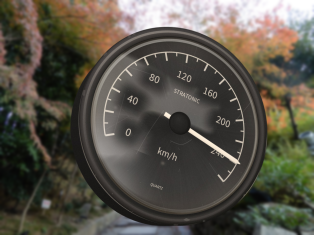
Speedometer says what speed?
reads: 240 km/h
